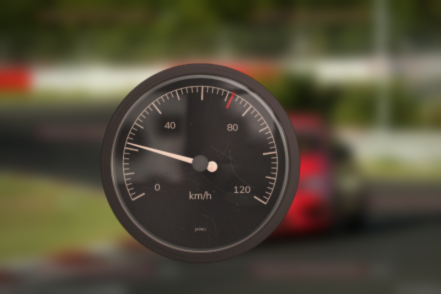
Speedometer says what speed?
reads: 22 km/h
